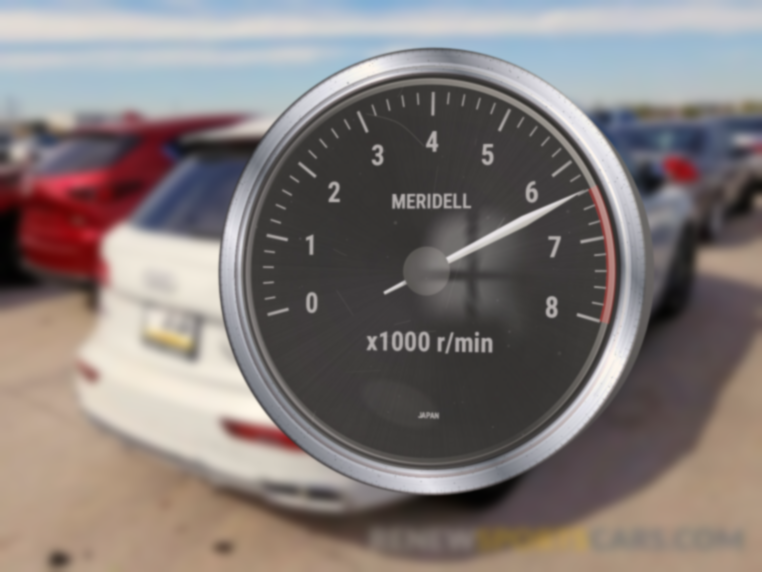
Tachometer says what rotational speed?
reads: 6400 rpm
